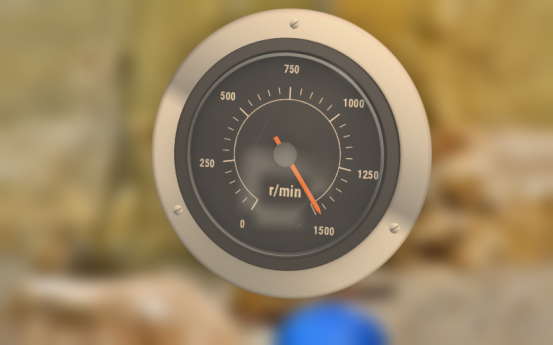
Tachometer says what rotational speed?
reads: 1475 rpm
